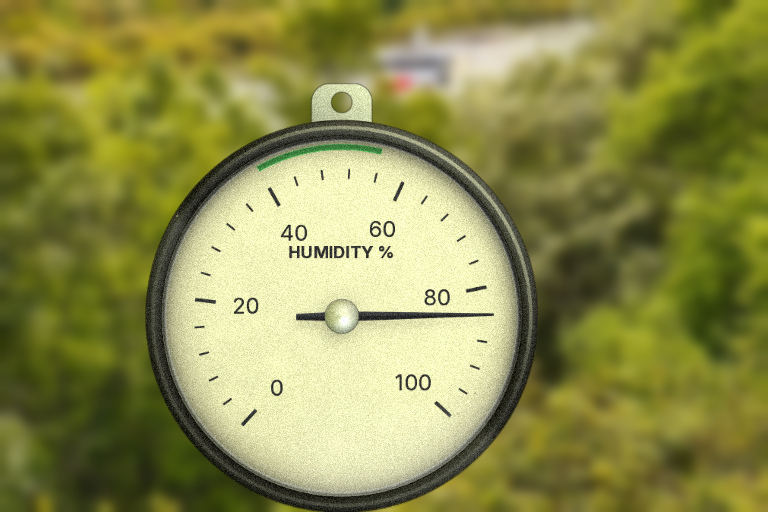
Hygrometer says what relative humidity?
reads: 84 %
